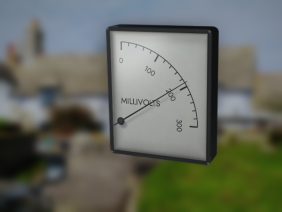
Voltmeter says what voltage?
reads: 190 mV
